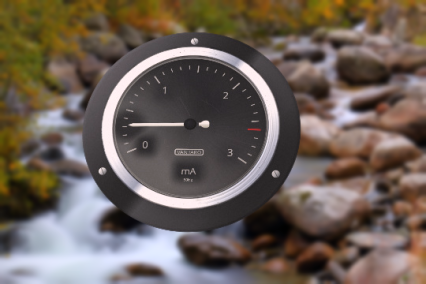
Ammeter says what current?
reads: 0.3 mA
